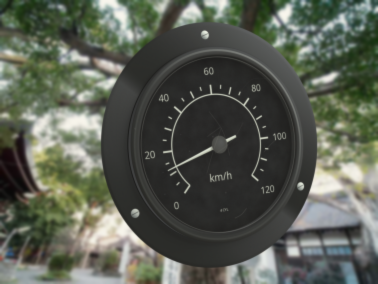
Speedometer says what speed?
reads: 12.5 km/h
